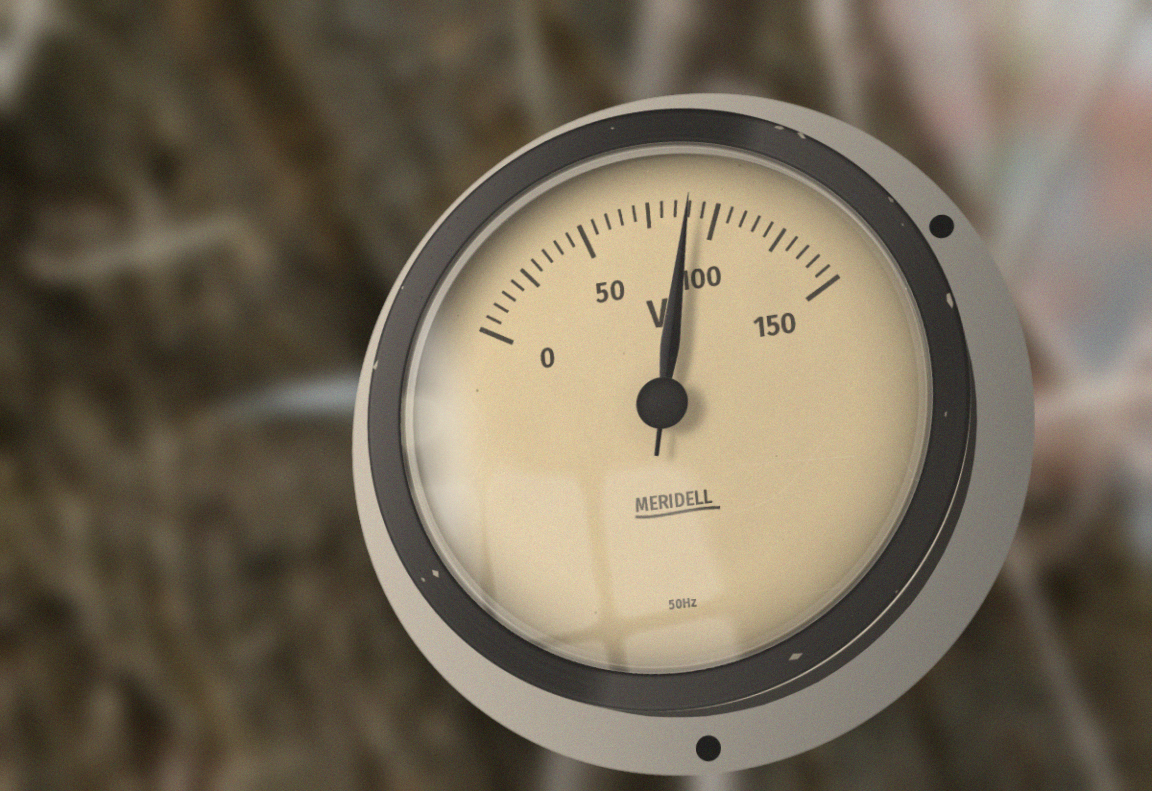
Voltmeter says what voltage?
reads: 90 V
